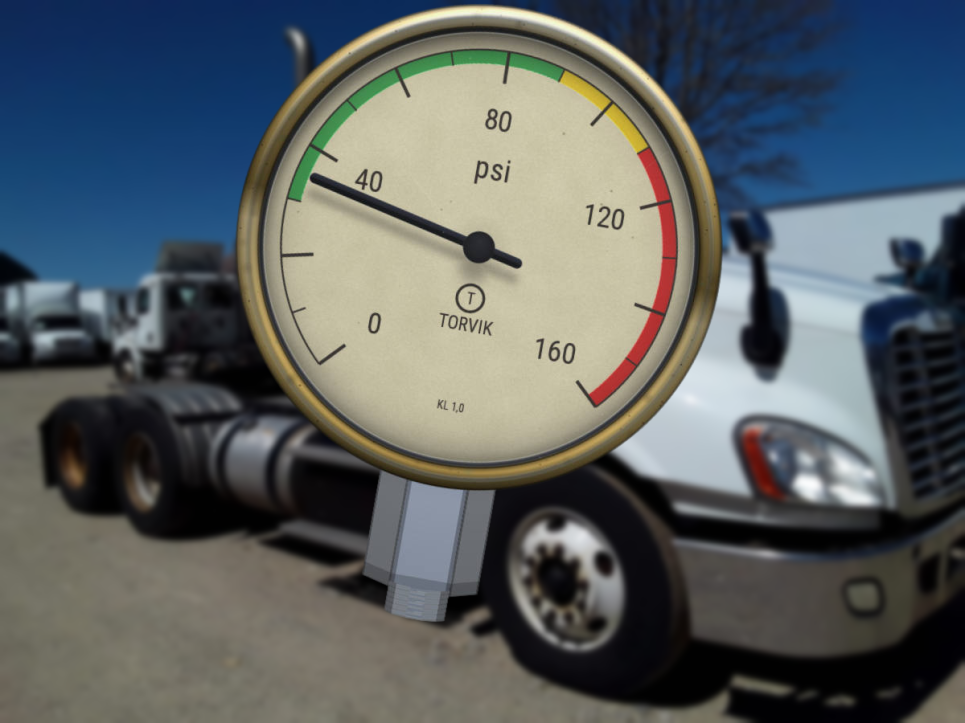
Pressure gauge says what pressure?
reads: 35 psi
